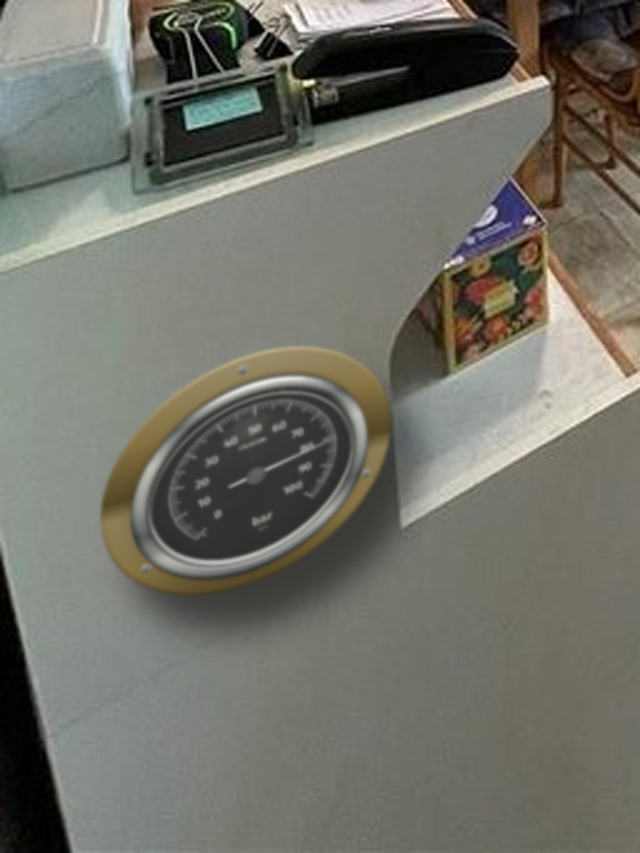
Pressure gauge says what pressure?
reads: 80 bar
